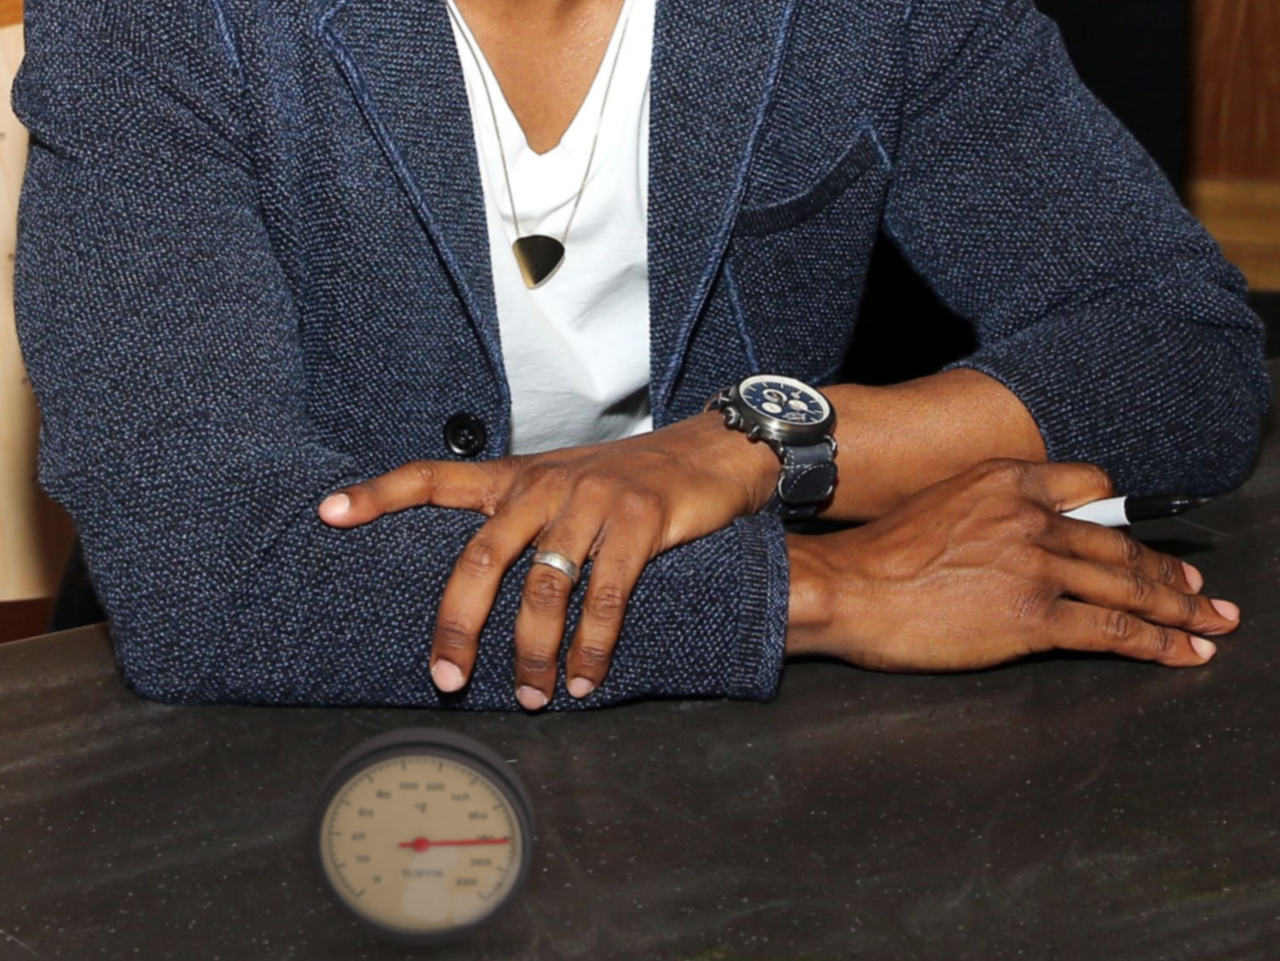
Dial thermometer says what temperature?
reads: 180 °F
